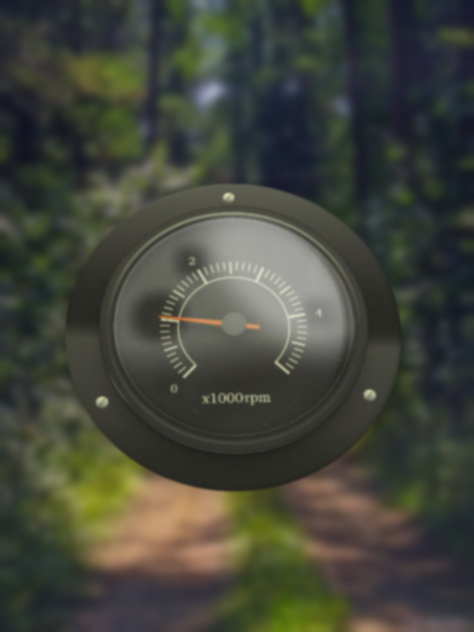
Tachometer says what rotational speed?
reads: 1000 rpm
